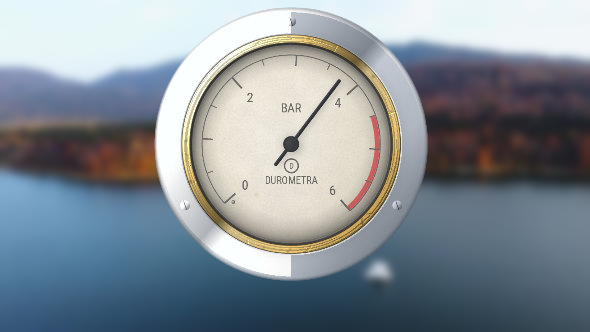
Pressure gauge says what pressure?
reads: 3.75 bar
